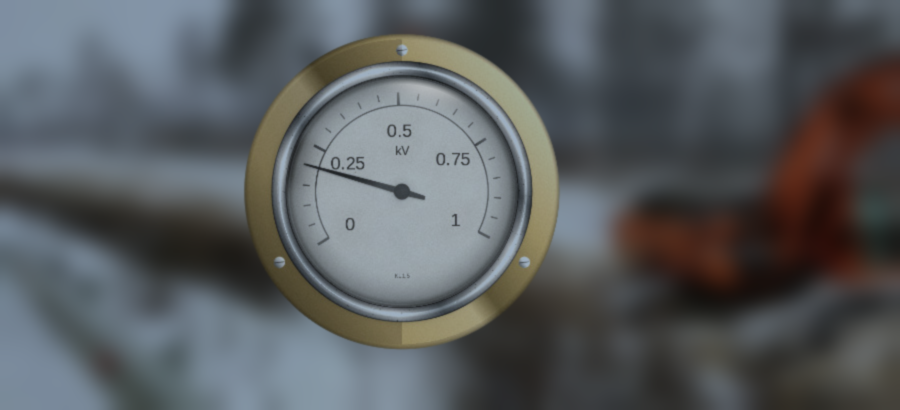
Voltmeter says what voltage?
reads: 0.2 kV
